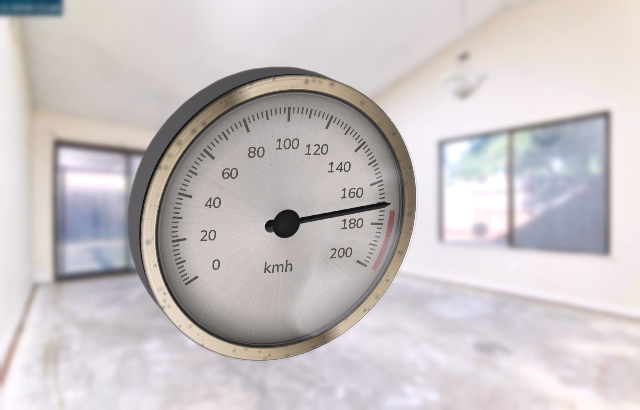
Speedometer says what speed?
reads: 170 km/h
